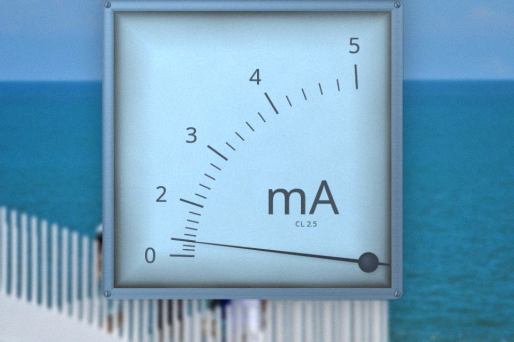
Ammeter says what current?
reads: 1 mA
